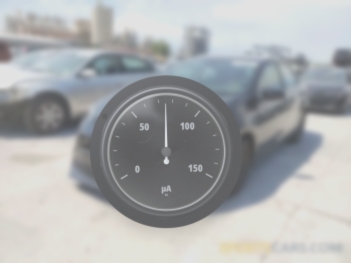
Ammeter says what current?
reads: 75 µA
